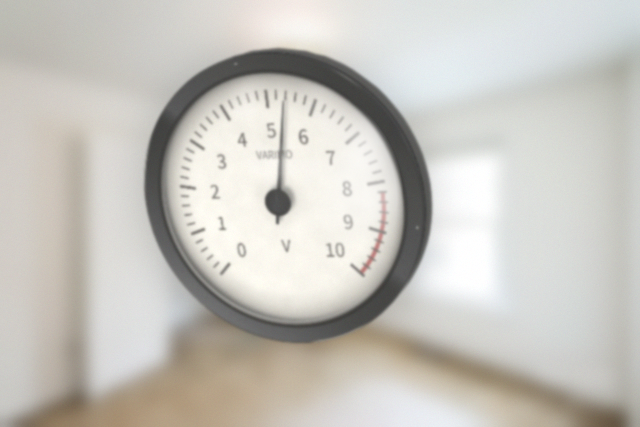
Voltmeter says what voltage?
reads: 5.4 V
